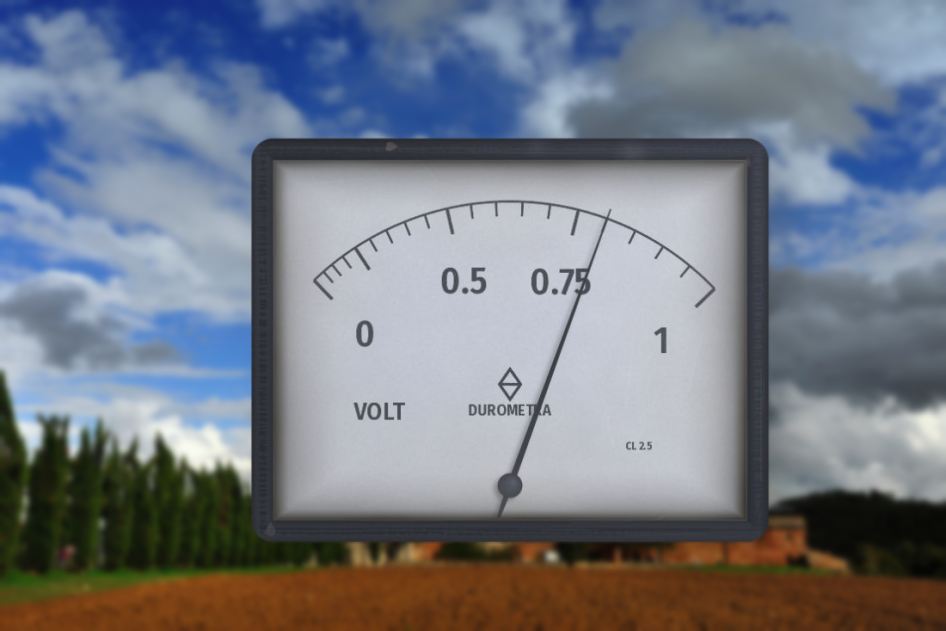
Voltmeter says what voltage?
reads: 0.8 V
